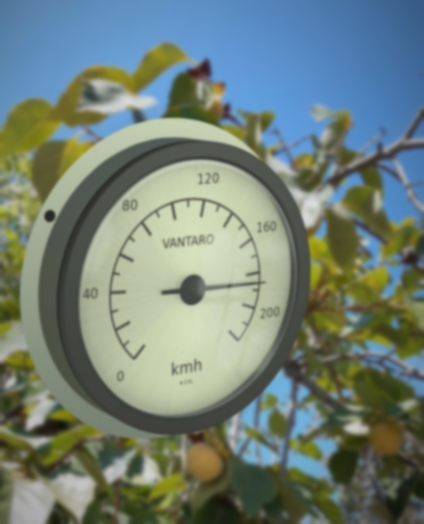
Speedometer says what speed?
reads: 185 km/h
